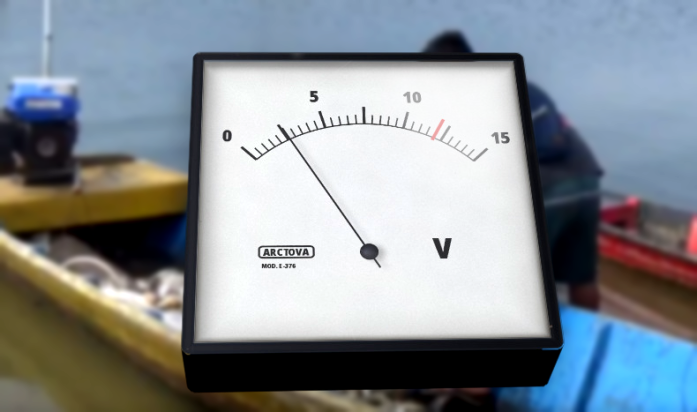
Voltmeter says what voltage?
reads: 2.5 V
